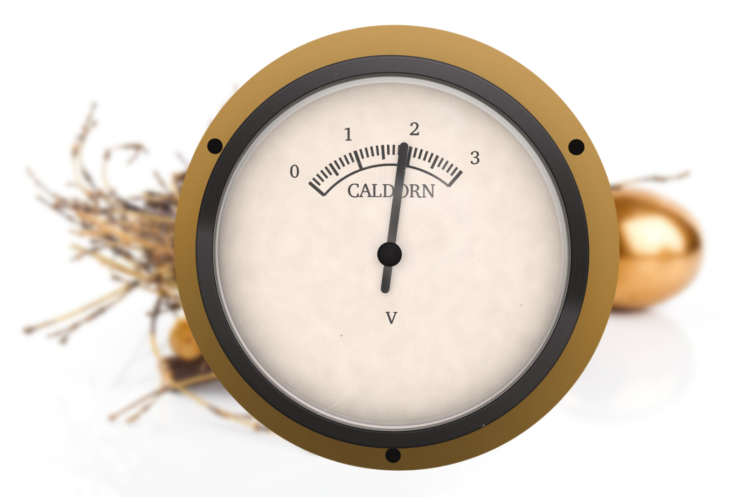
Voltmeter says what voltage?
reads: 1.9 V
